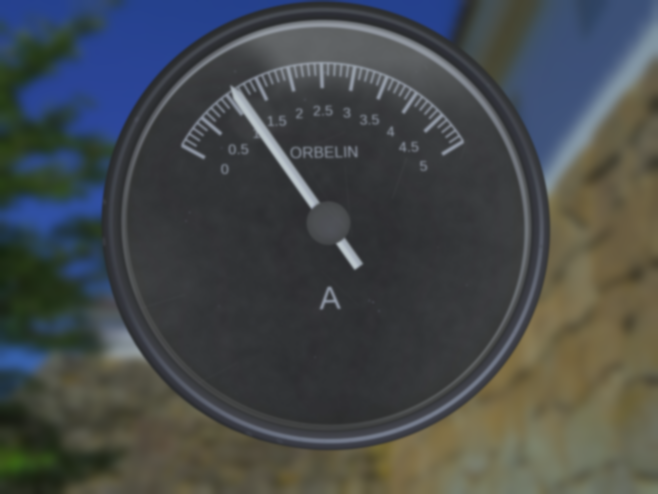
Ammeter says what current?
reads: 1.1 A
